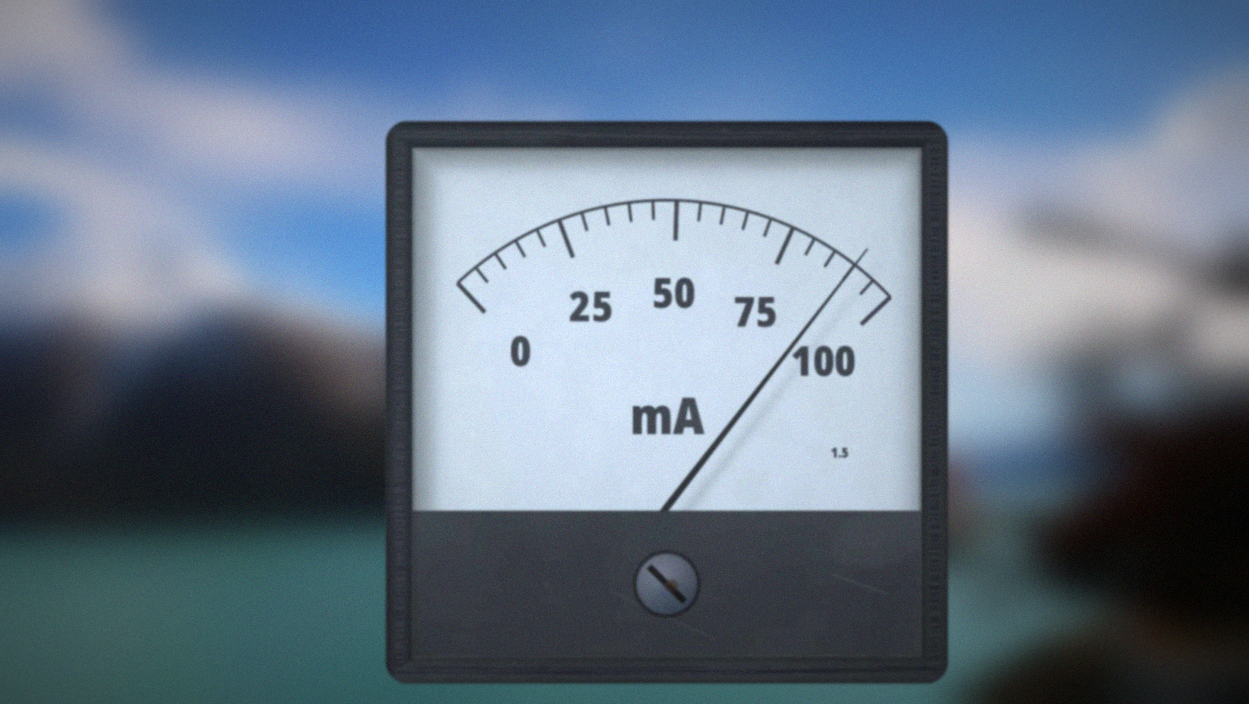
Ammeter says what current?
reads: 90 mA
